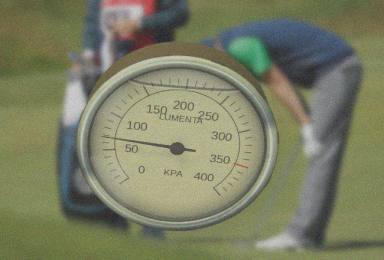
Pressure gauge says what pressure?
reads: 70 kPa
